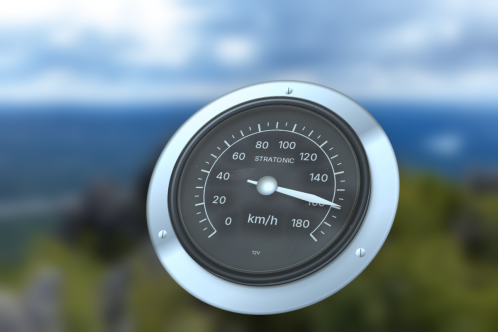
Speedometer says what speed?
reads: 160 km/h
